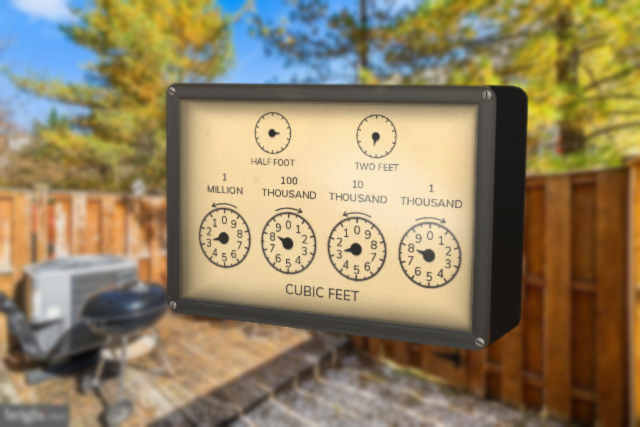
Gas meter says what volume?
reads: 282800 ft³
